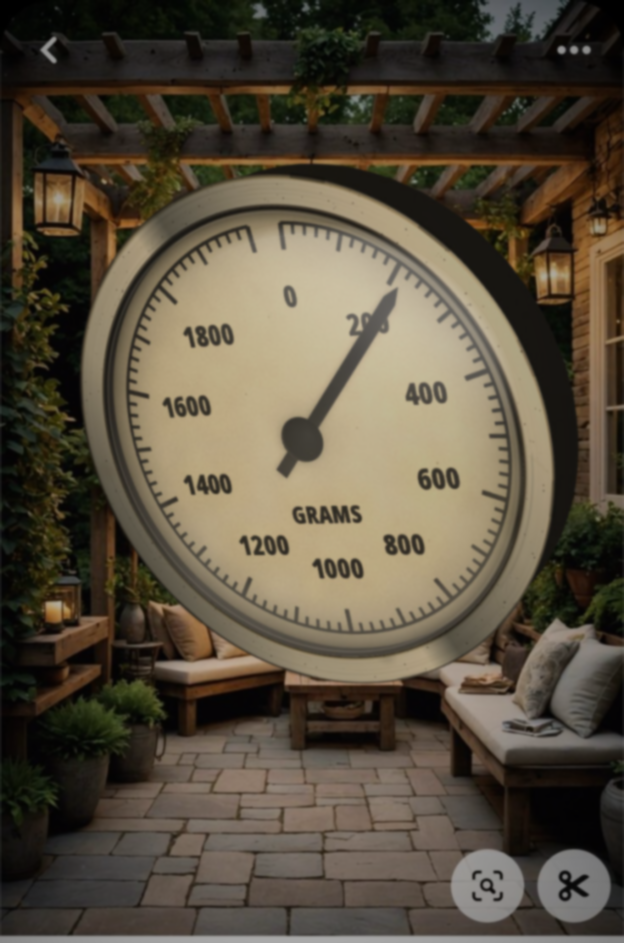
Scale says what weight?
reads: 220 g
